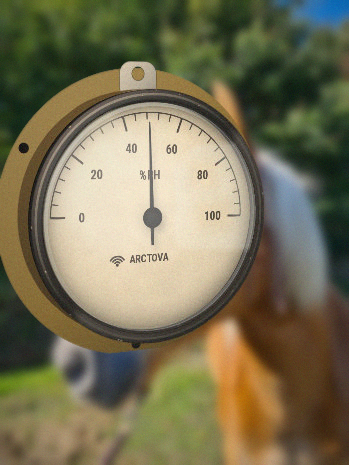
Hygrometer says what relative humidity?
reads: 48 %
